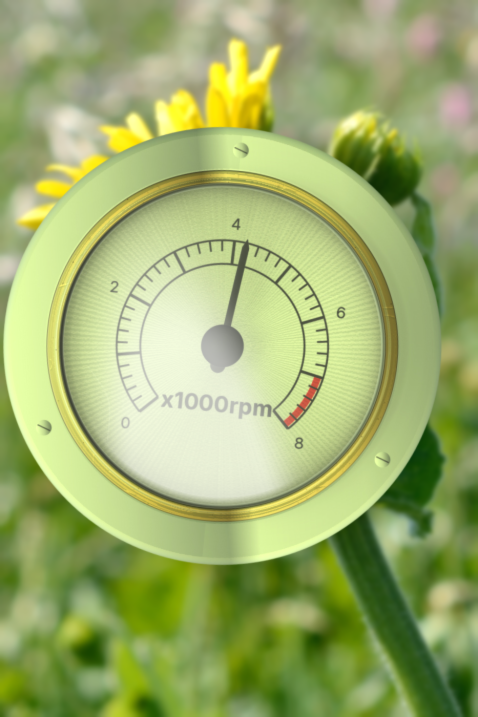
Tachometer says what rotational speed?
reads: 4200 rpm
